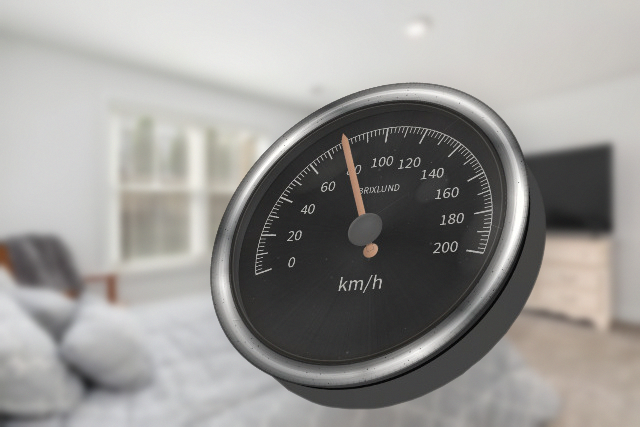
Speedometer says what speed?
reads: 80 km/h
